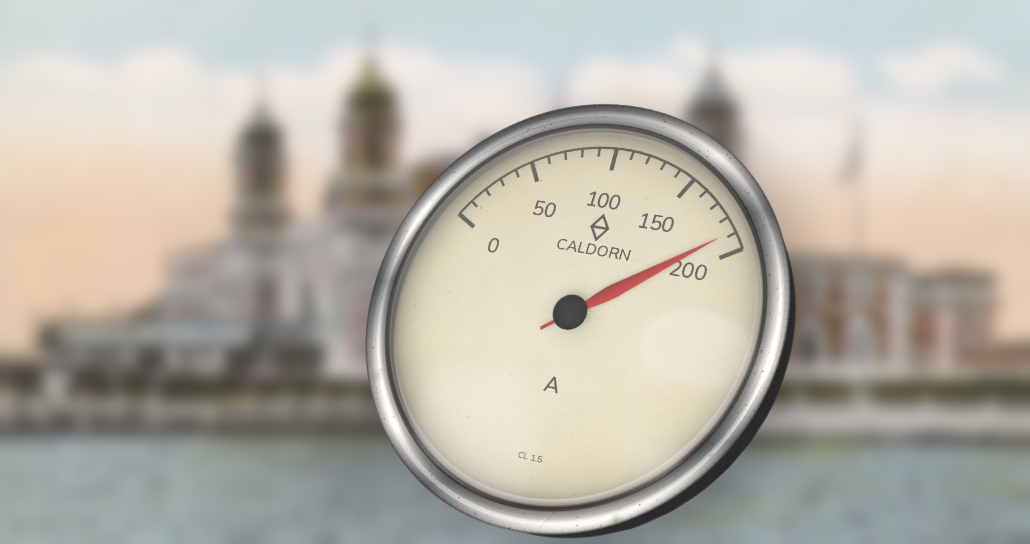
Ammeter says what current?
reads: 190 A
